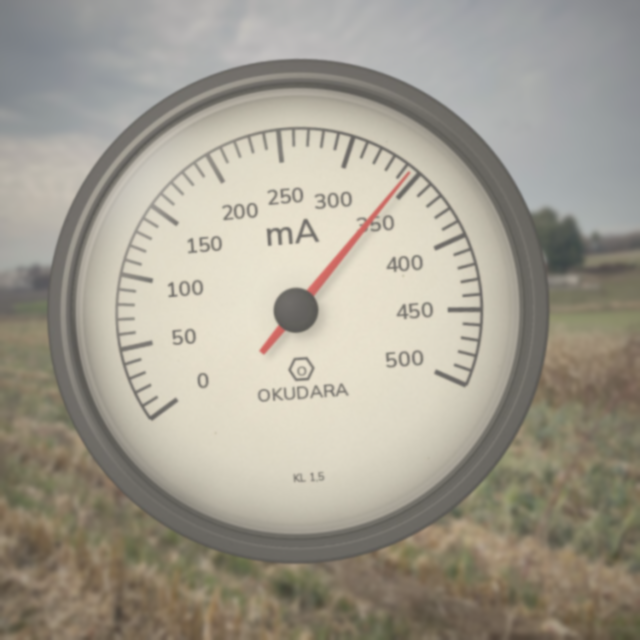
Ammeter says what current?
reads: 345 mA
